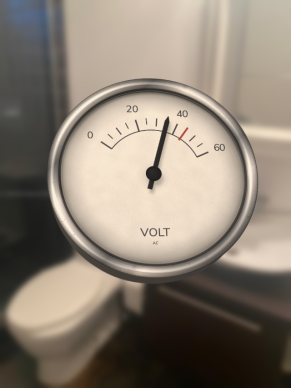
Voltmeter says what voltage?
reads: 35 V
